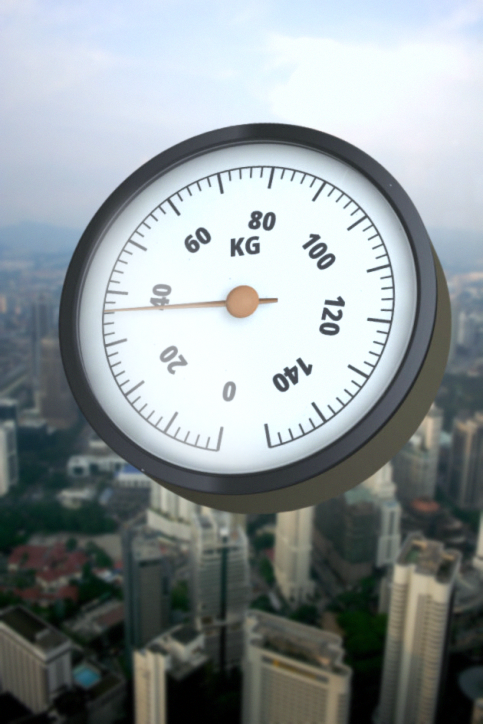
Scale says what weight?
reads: 36 kg
